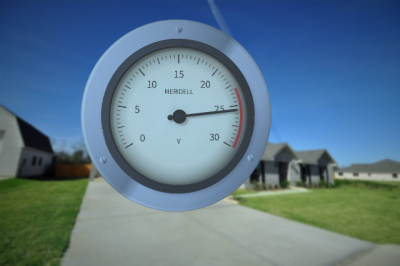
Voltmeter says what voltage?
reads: 25.5 V
